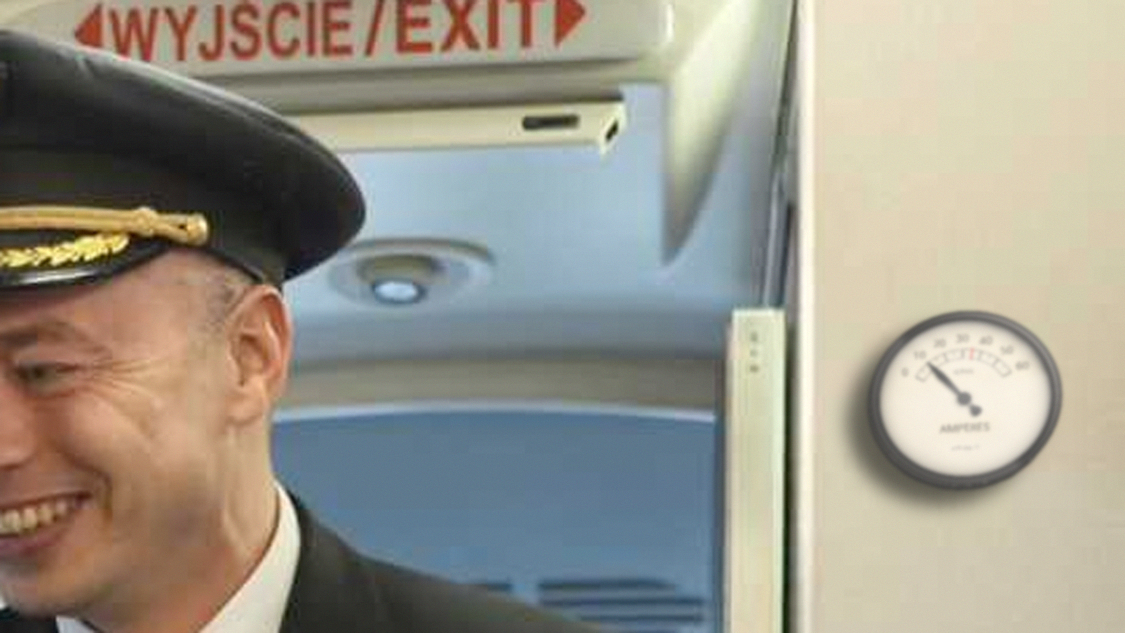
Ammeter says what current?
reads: 10 A
